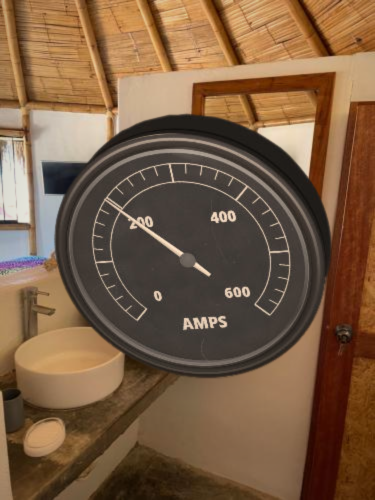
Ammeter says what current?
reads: 200 A
